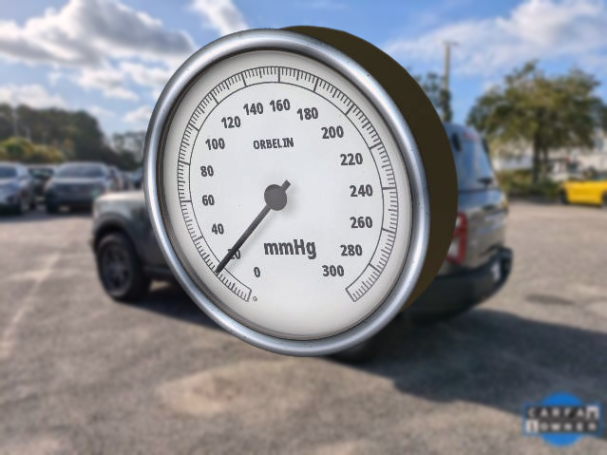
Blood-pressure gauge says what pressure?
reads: 20 mmHg
